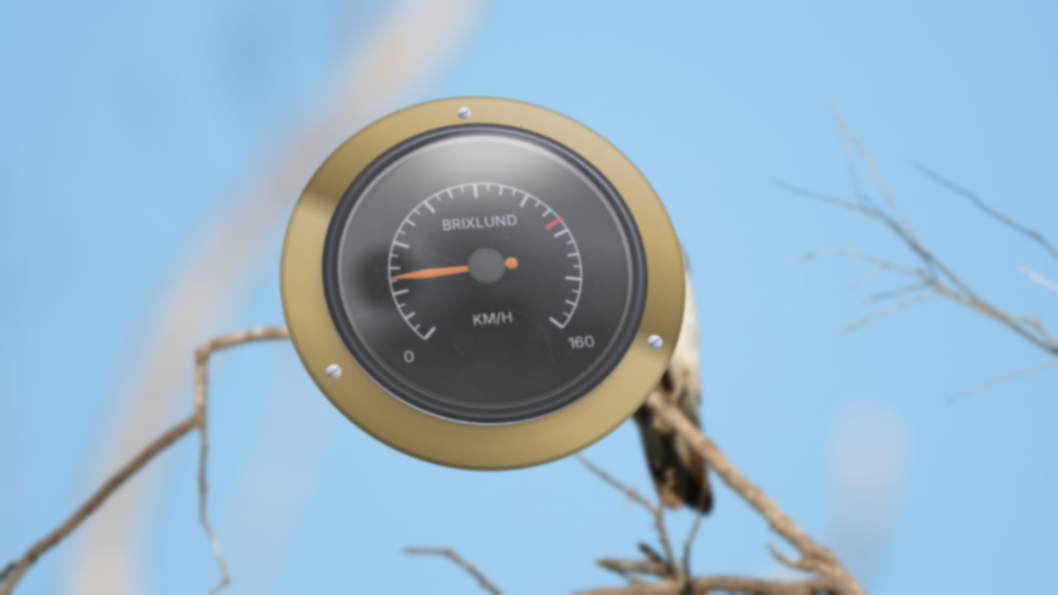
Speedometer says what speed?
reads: 25 km/h
